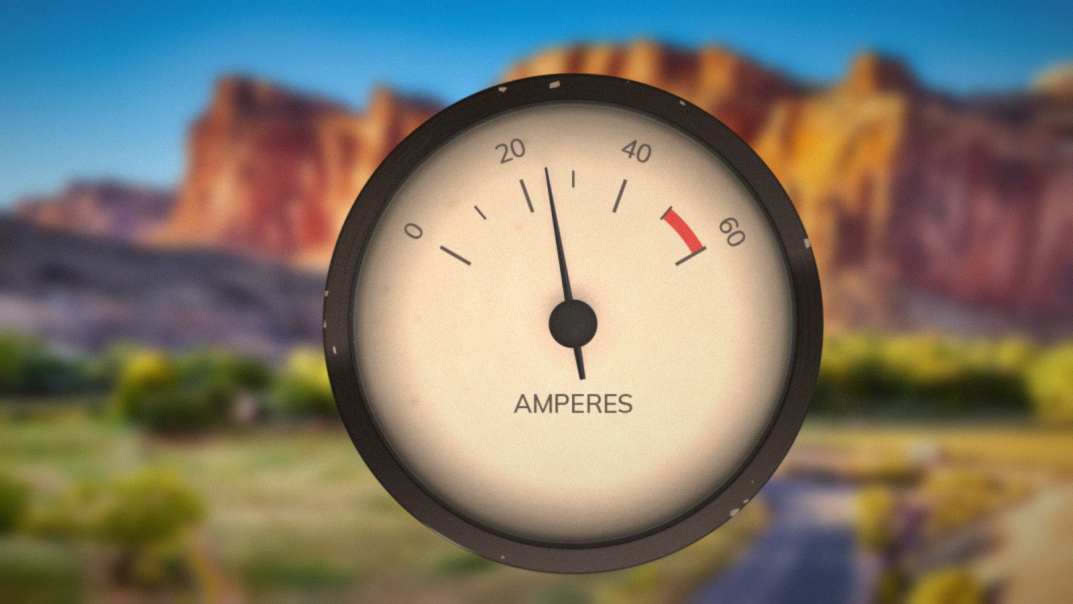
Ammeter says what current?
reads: 25 A
